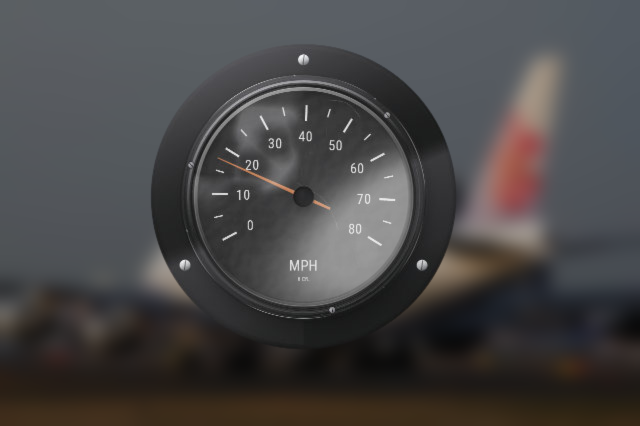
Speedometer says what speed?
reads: 17.5 mph
